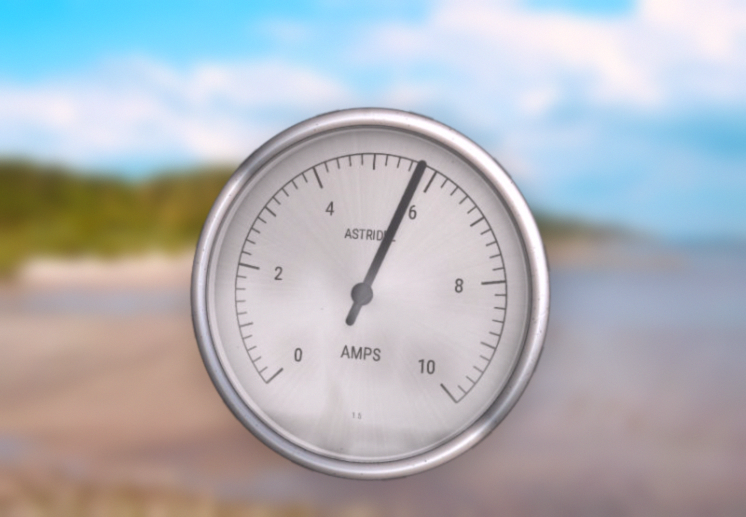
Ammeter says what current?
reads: 5.8 A
